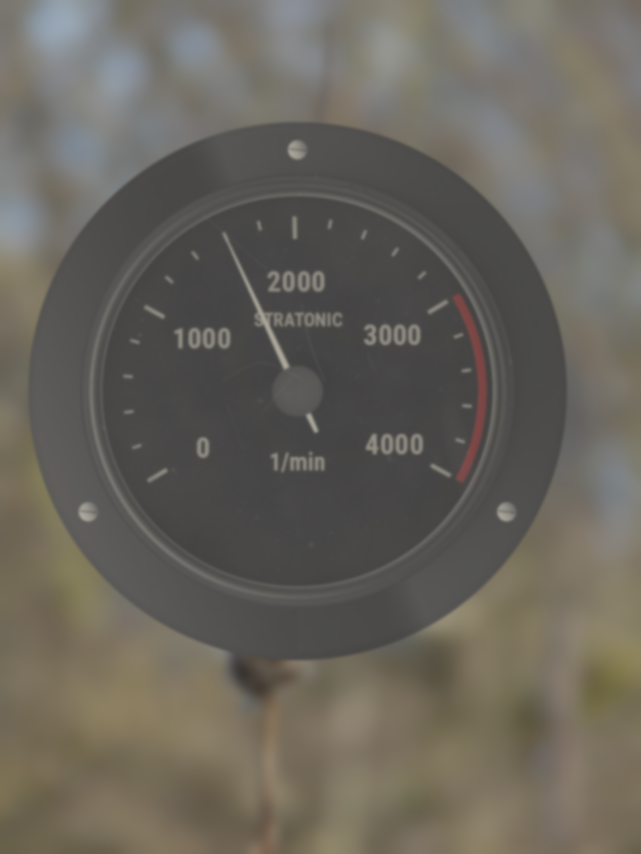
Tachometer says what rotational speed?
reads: 1600 rpm
